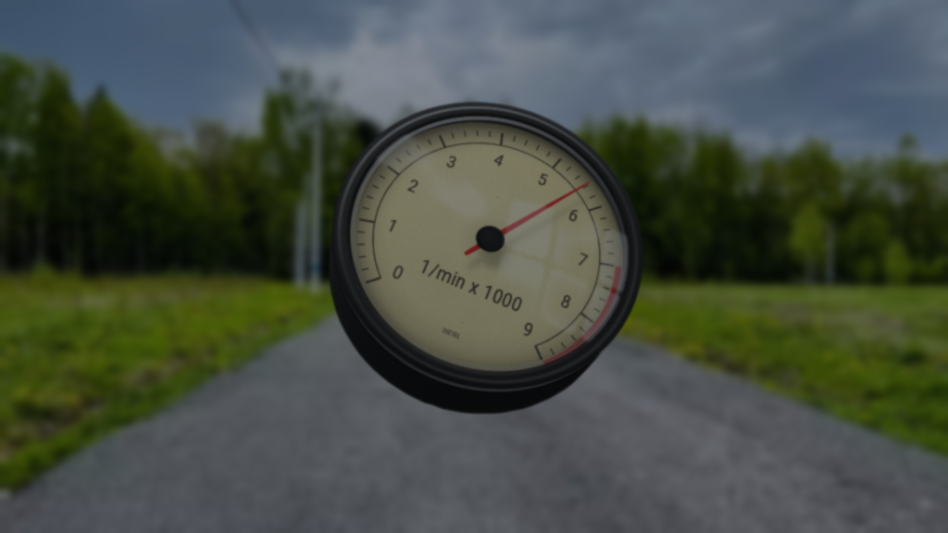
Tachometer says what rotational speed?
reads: 5600 rpm
